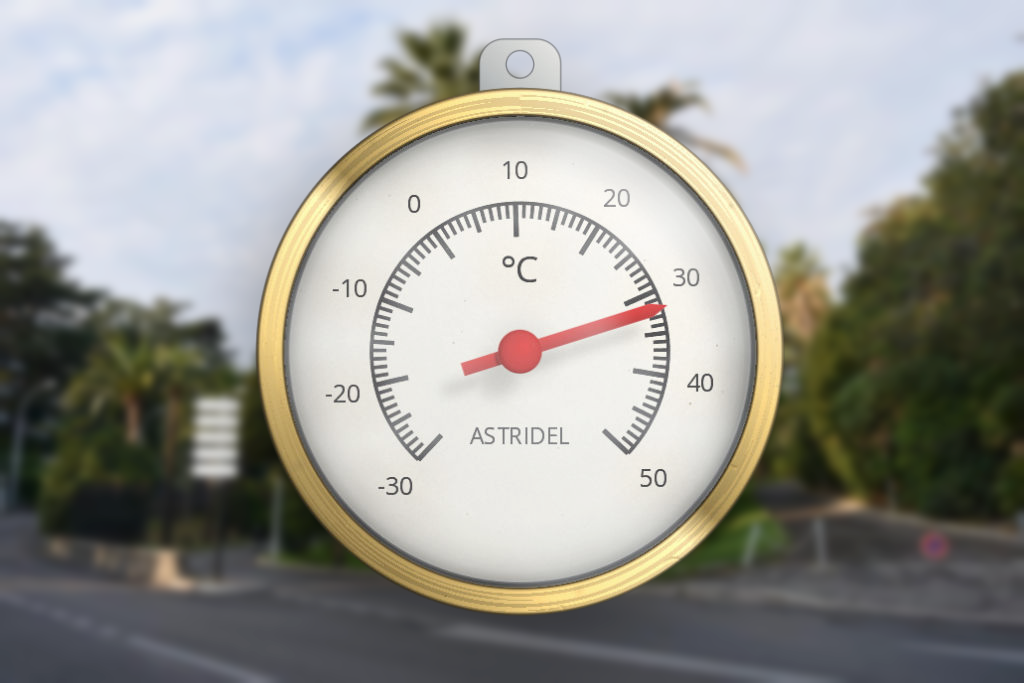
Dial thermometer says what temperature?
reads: 32 °C
